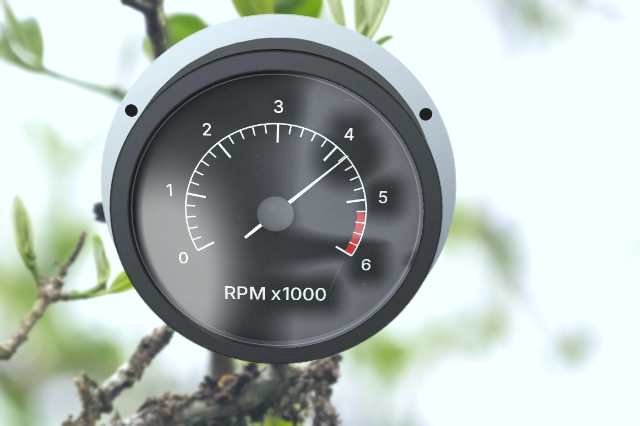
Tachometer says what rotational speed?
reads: 4200 rpm
